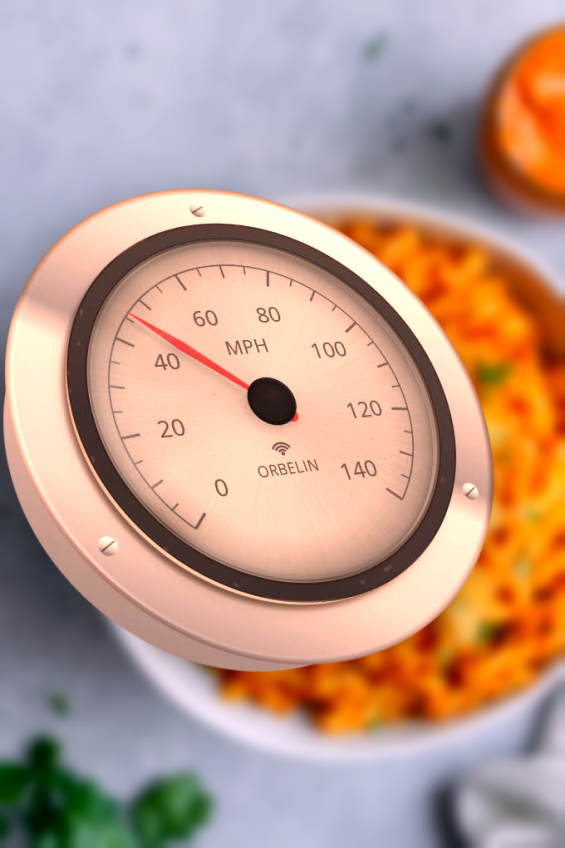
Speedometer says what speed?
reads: 45 mph
